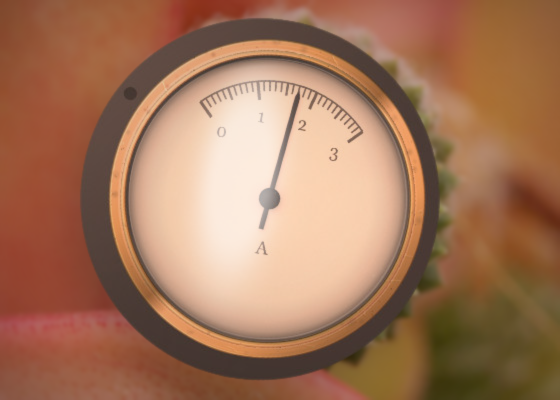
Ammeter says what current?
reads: 1.7 A
